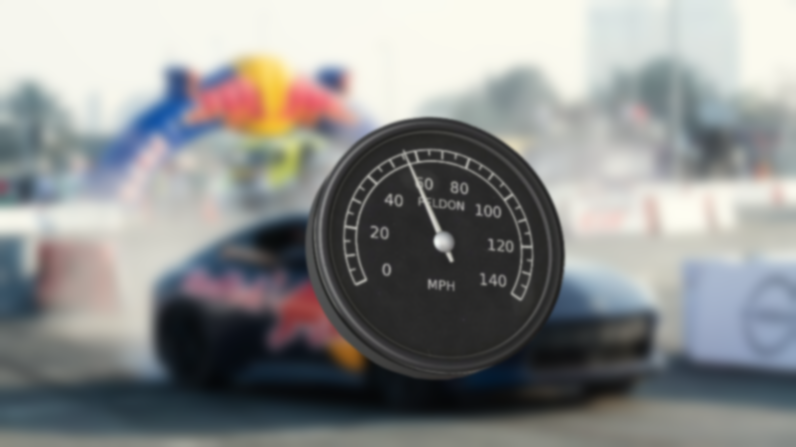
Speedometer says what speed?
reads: 55 mph
